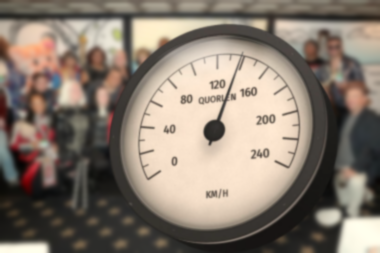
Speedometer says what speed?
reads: 140 km/h
